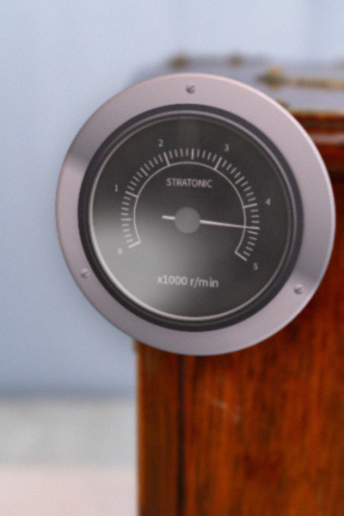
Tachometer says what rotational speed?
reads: 4400 rpm
